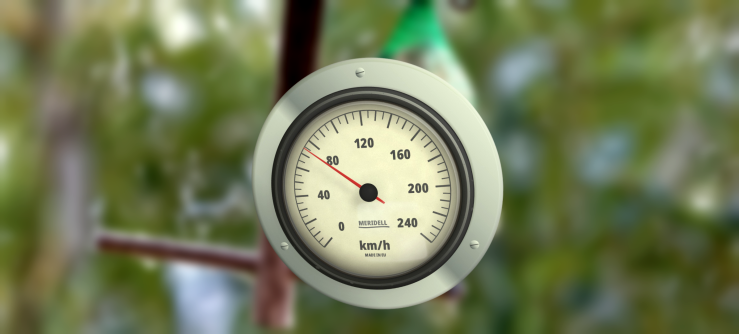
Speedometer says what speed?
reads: 75 km/h
